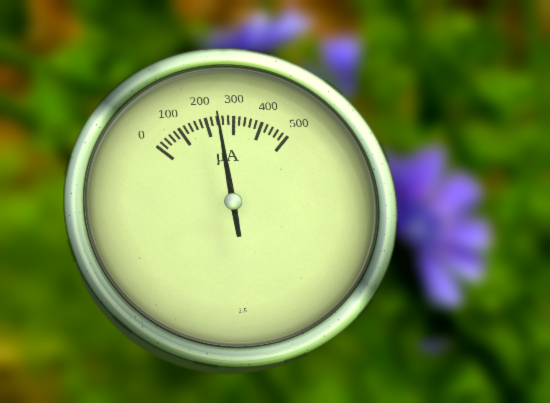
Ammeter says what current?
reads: 240 µA
